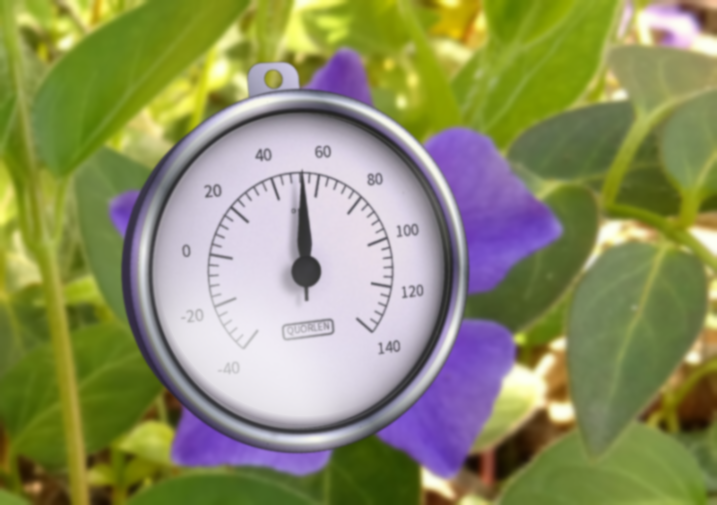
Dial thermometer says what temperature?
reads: 52 °F
